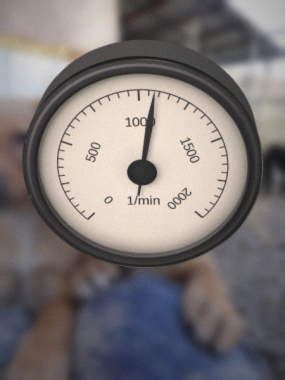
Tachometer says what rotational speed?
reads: 1075 rpm
